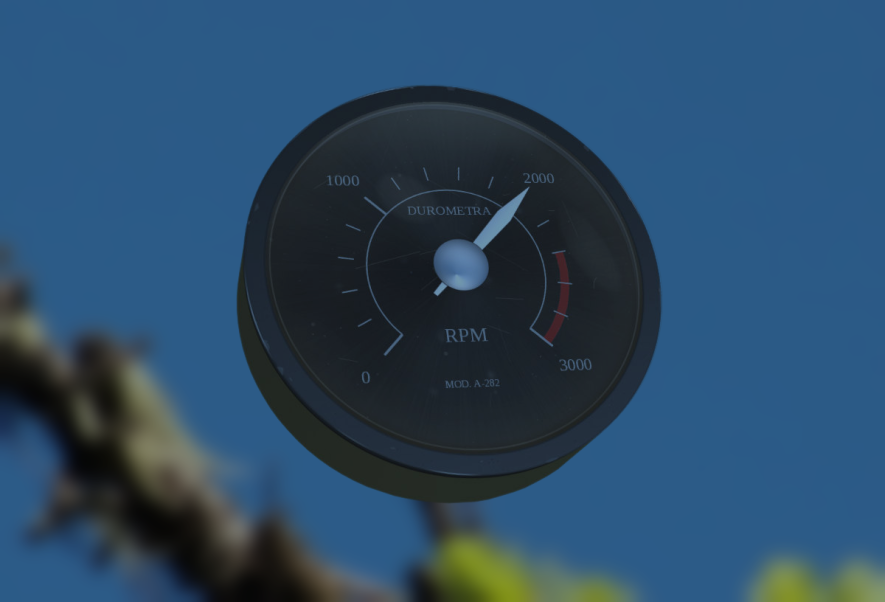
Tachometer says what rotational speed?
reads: 2000 rpm
